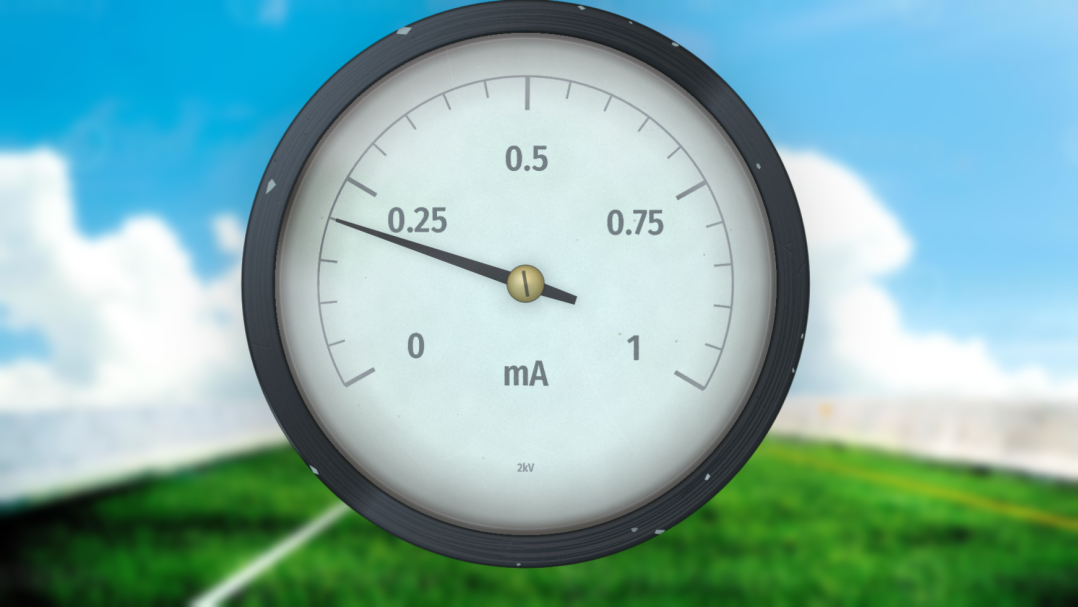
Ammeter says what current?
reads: 0.2 mA
